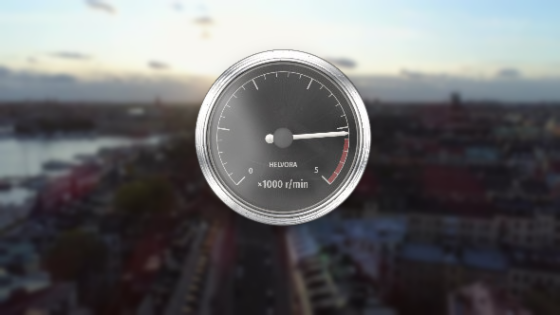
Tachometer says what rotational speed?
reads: 4100 rpm
